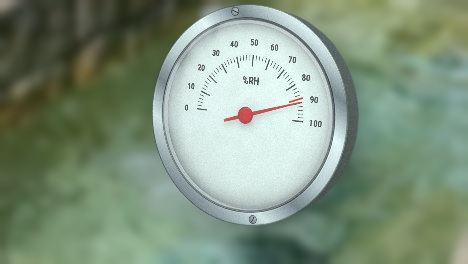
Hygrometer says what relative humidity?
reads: 90 %
